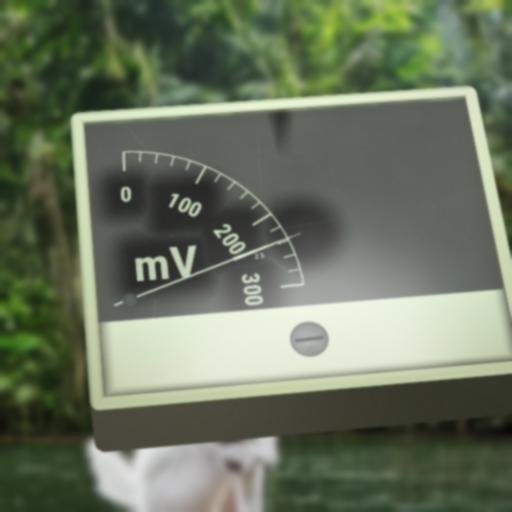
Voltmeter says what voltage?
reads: 240 mV
